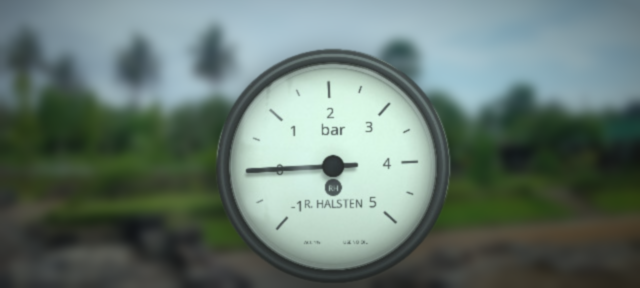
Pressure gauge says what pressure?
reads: 0 bar
